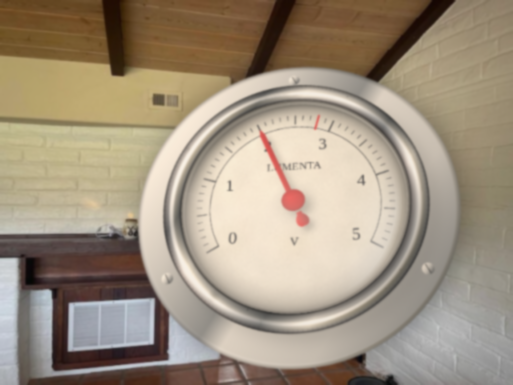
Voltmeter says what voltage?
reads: 2 V
